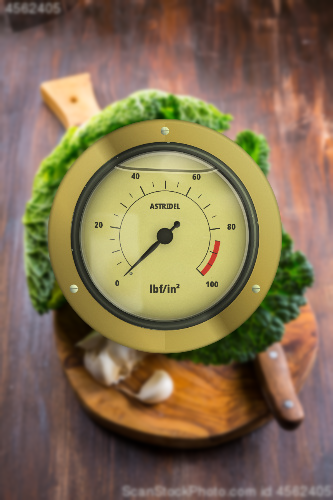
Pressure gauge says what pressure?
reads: 0 psi
